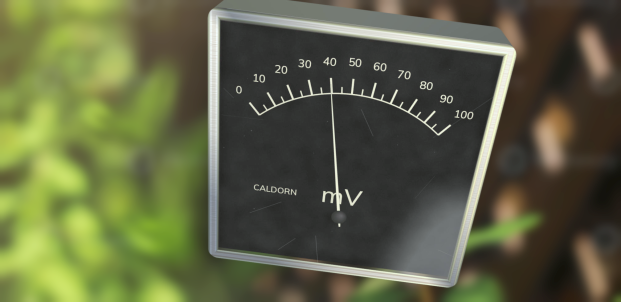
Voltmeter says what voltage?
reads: 40 mV
